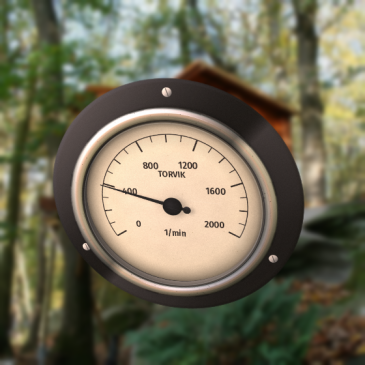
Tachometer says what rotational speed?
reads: 400 rpm
